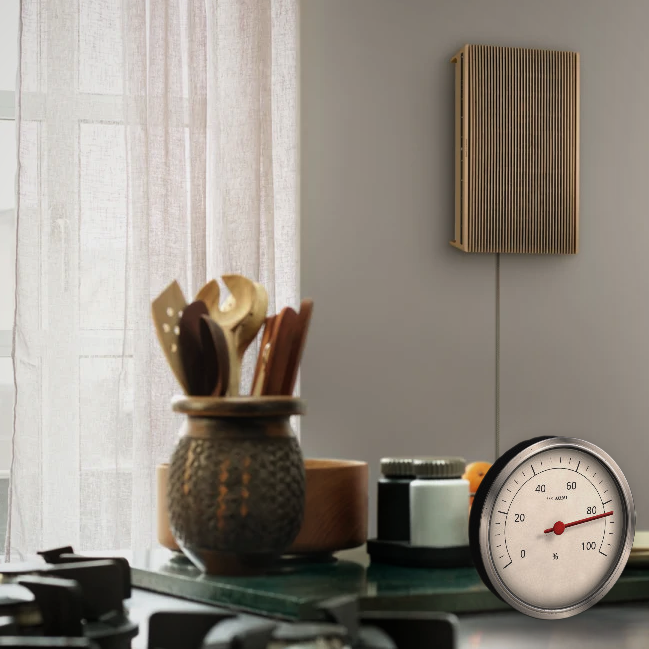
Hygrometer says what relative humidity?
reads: 84 %
